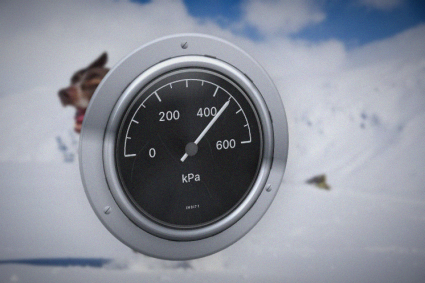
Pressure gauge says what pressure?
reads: 450 kPa
